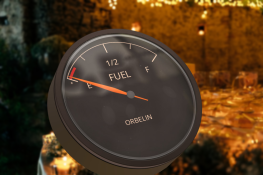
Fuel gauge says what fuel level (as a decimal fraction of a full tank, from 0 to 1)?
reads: 0
